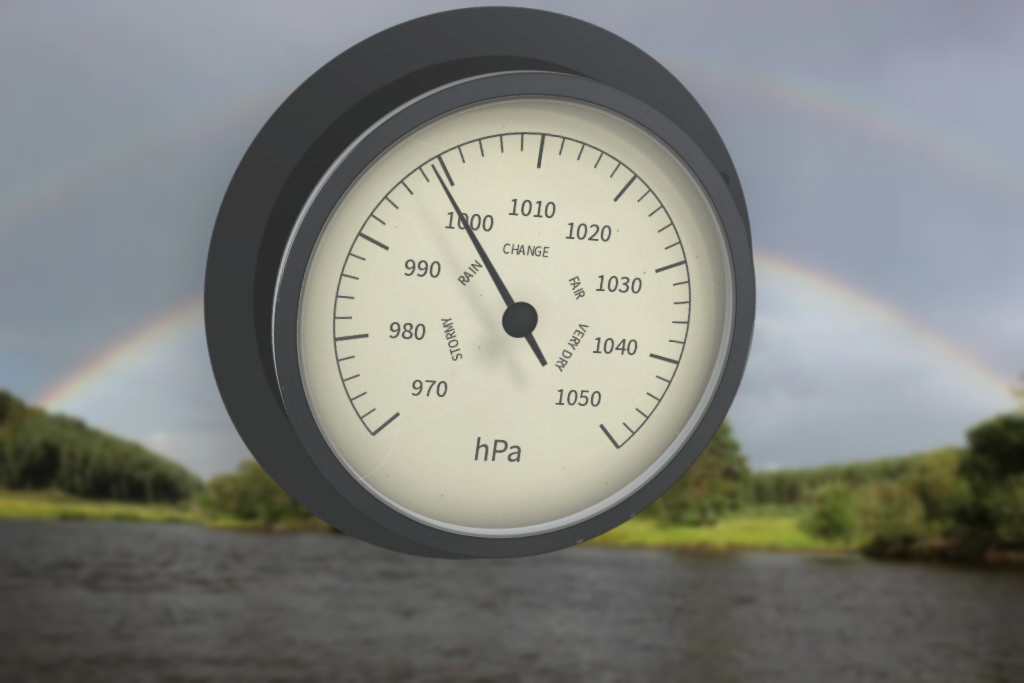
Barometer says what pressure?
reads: 999 hPa
